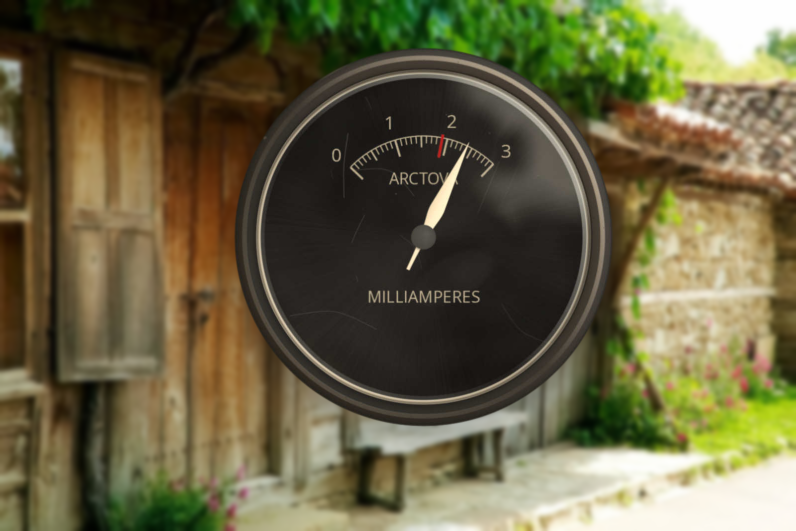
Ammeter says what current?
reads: 2.4 mA
